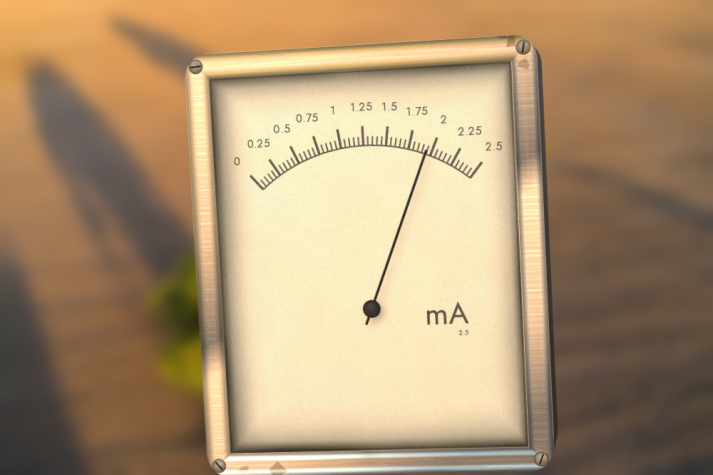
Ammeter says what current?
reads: 1.95 mA
